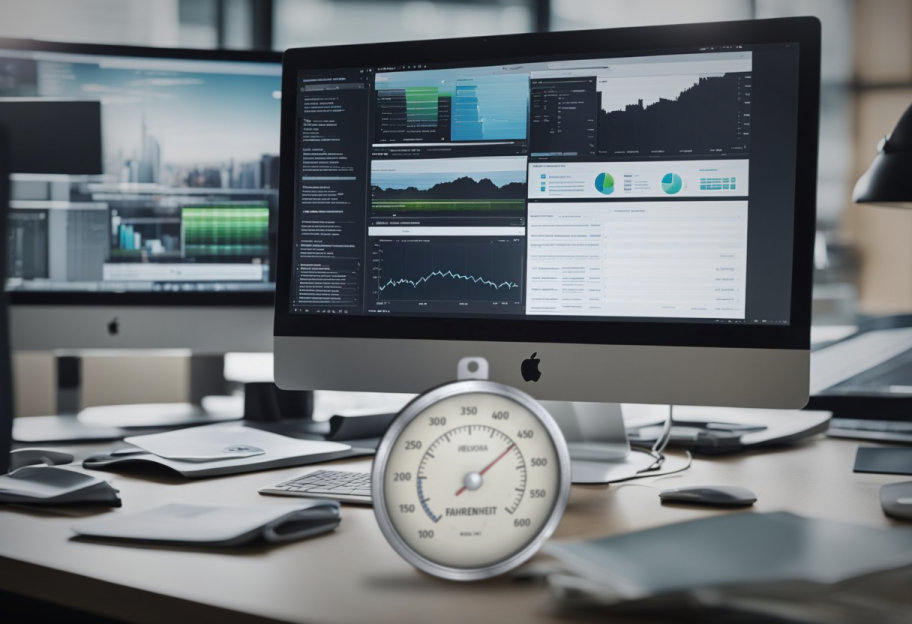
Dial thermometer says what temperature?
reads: 450 °F
